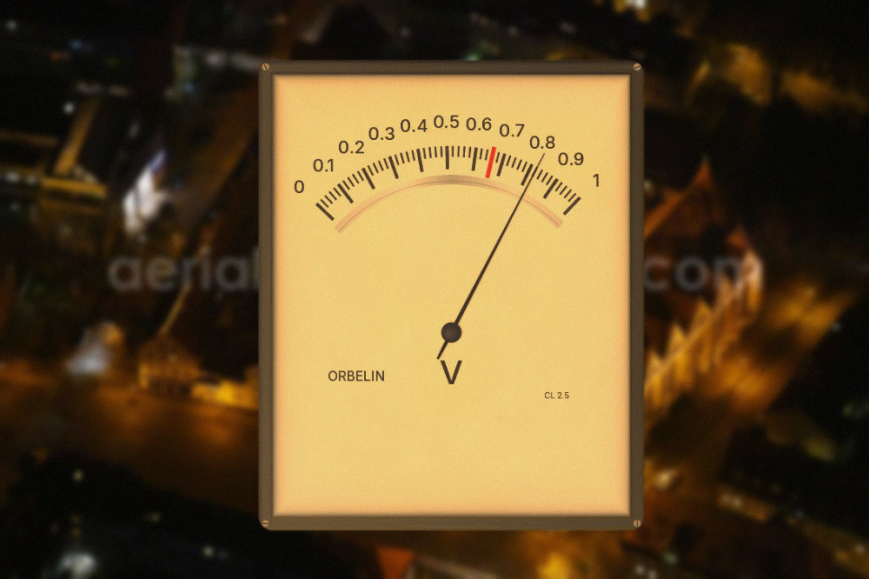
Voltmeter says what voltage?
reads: 0.82 V
